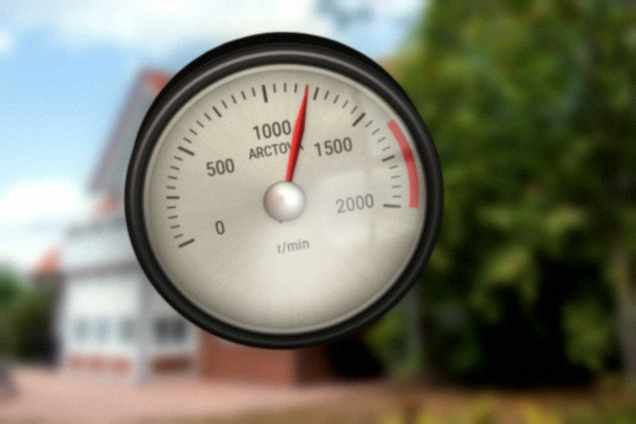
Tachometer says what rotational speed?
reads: 1200 rpm
